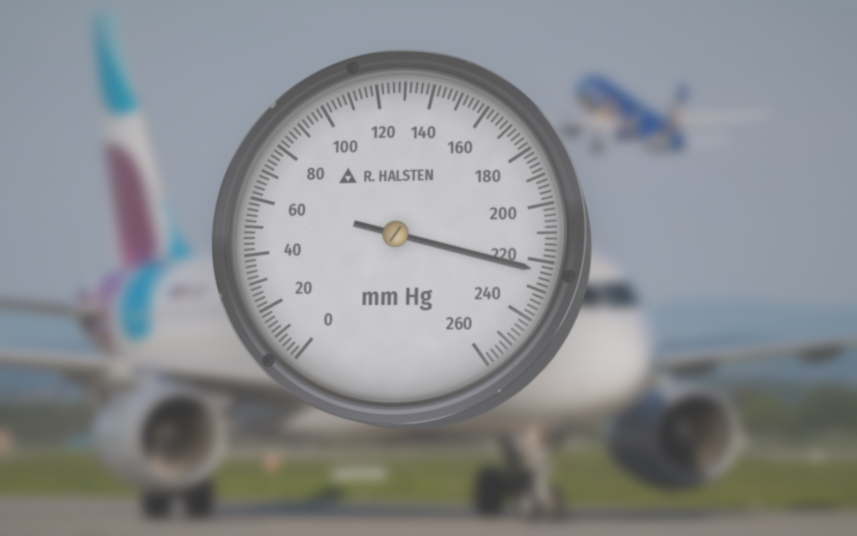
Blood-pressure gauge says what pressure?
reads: 224 mmHg
